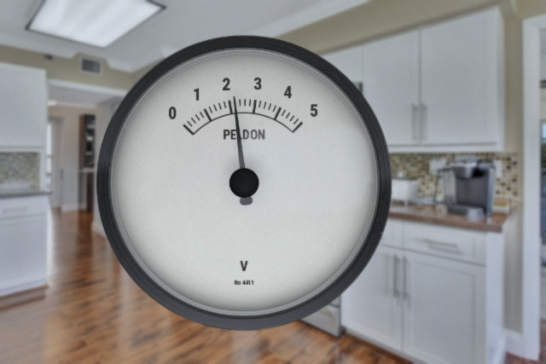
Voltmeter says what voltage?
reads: 2.2 V
